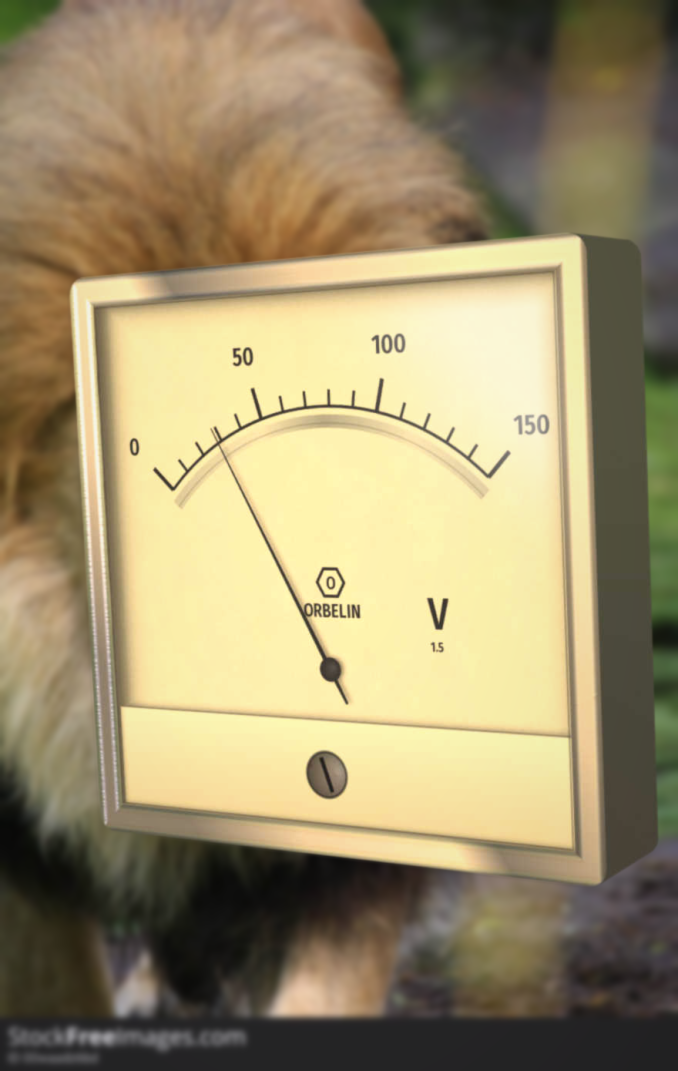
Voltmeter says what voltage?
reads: 30 V
